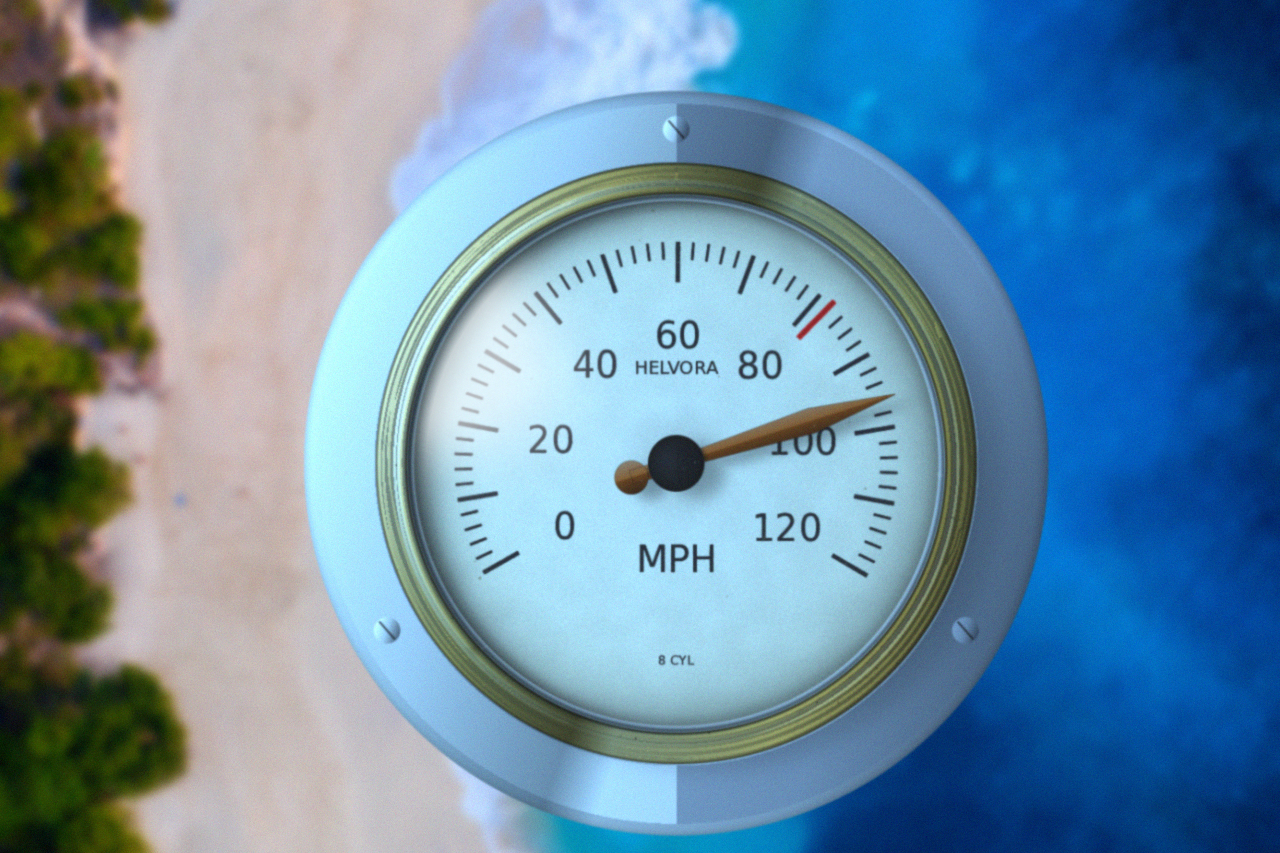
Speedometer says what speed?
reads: 96 mph
